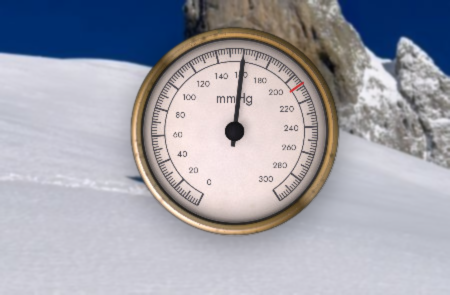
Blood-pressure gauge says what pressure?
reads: 160 mmHg
